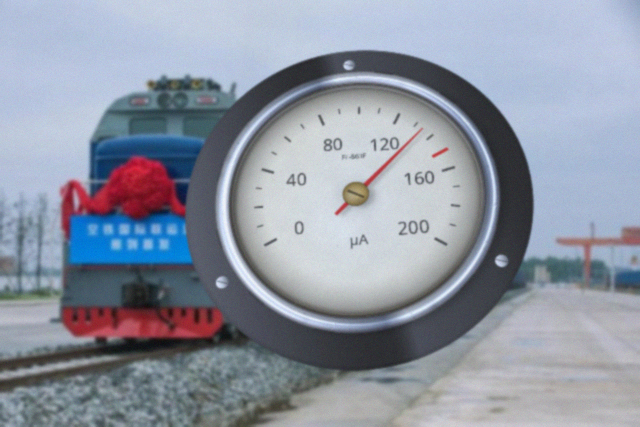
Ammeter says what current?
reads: 135 µA
